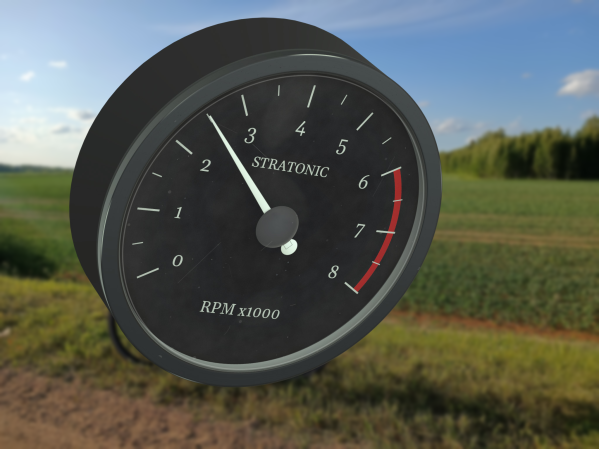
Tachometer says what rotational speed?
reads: 2500 rpm
